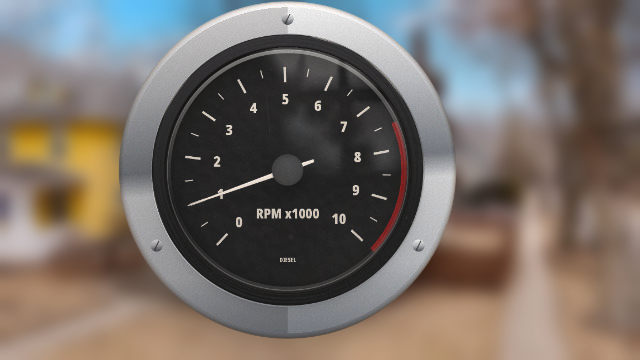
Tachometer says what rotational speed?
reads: 1000 rpm
